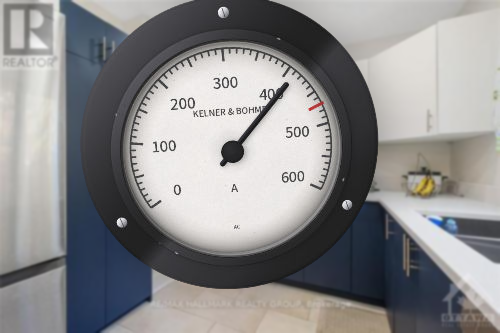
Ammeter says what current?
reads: 410 A
